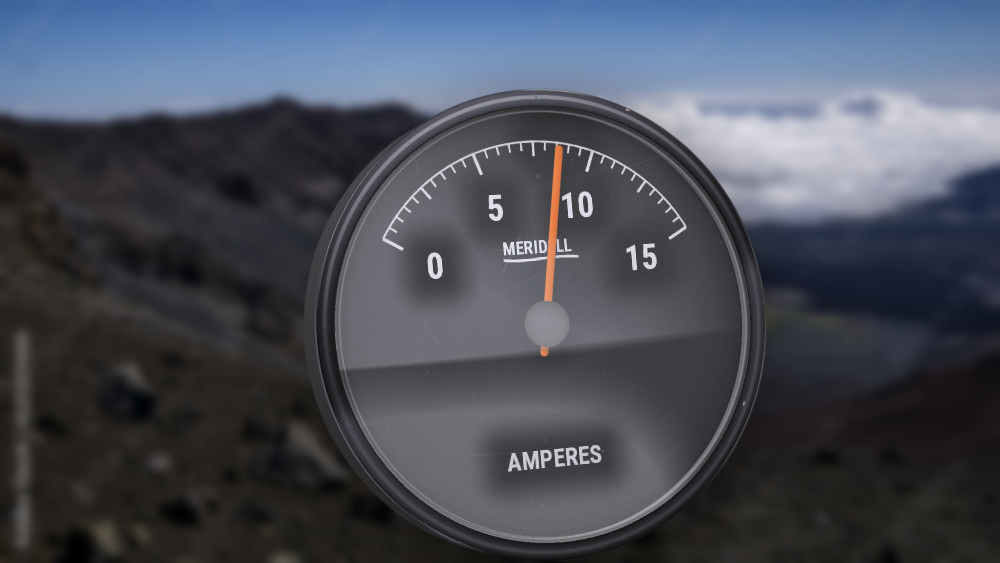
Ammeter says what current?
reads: 8.5 A
